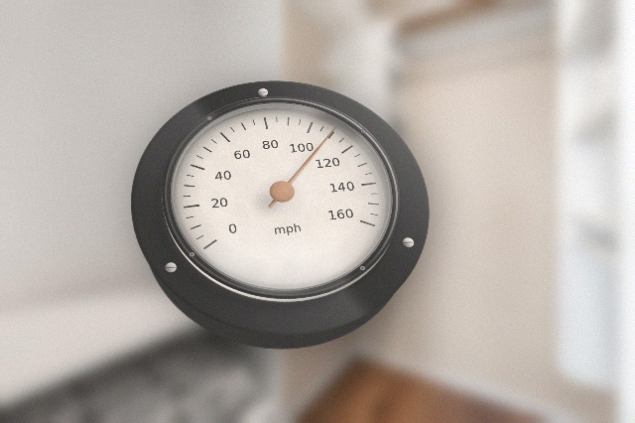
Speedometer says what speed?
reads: 110 mph
